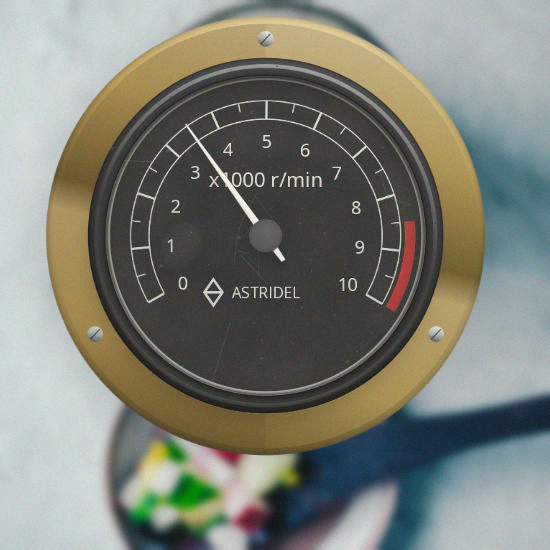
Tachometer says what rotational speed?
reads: 3500 rpm
